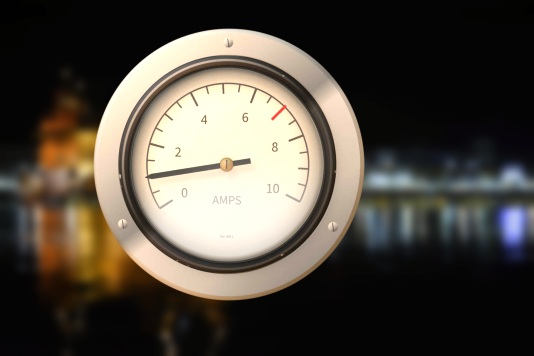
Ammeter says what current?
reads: 1 A
